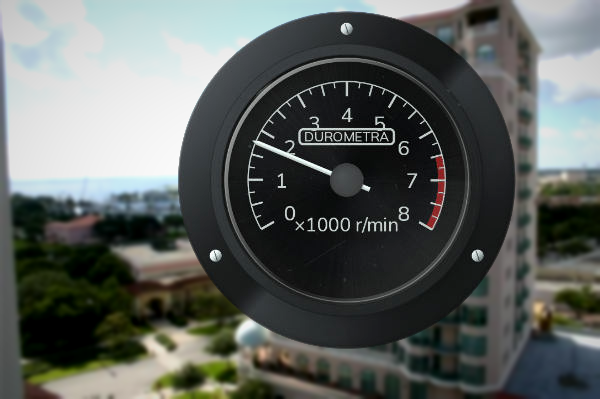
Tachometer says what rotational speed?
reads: 1750 rpm
